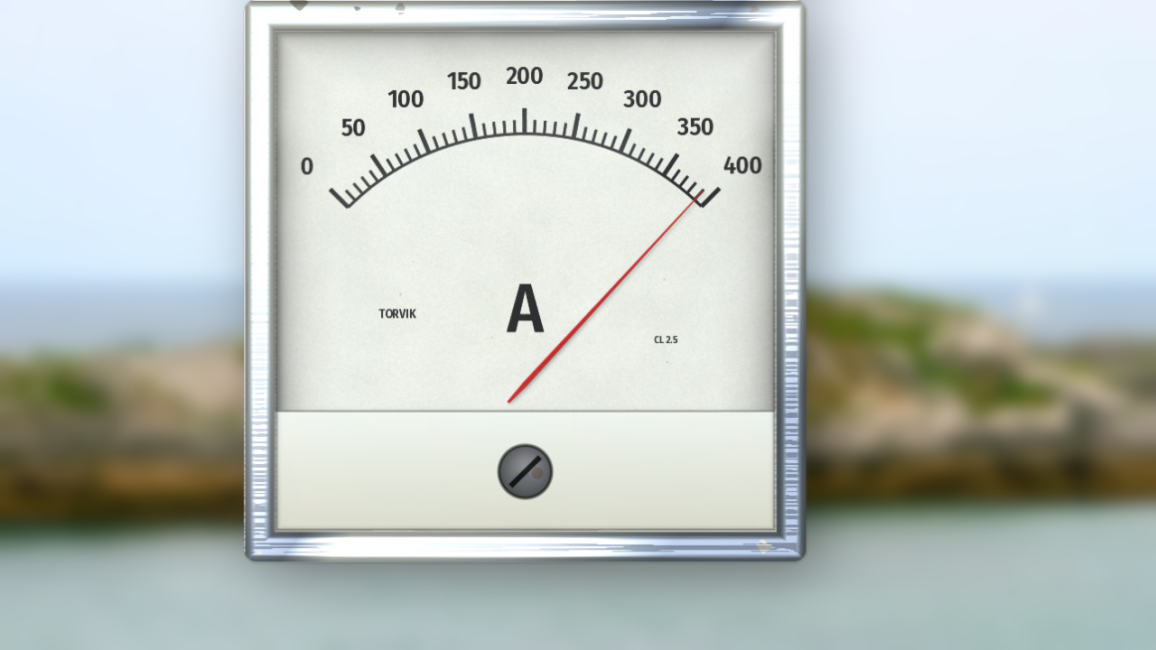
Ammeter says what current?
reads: 390 A
